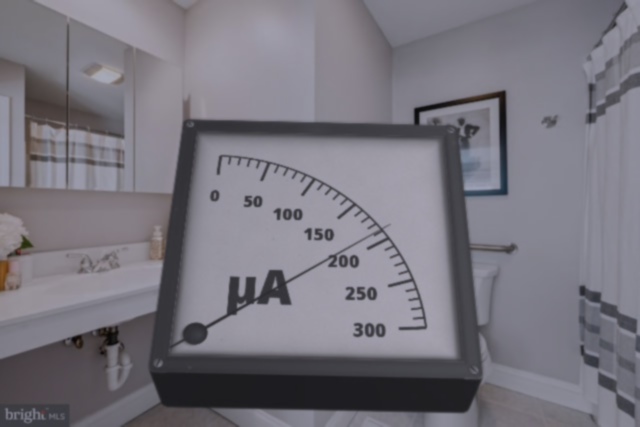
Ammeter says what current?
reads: 190 µA
